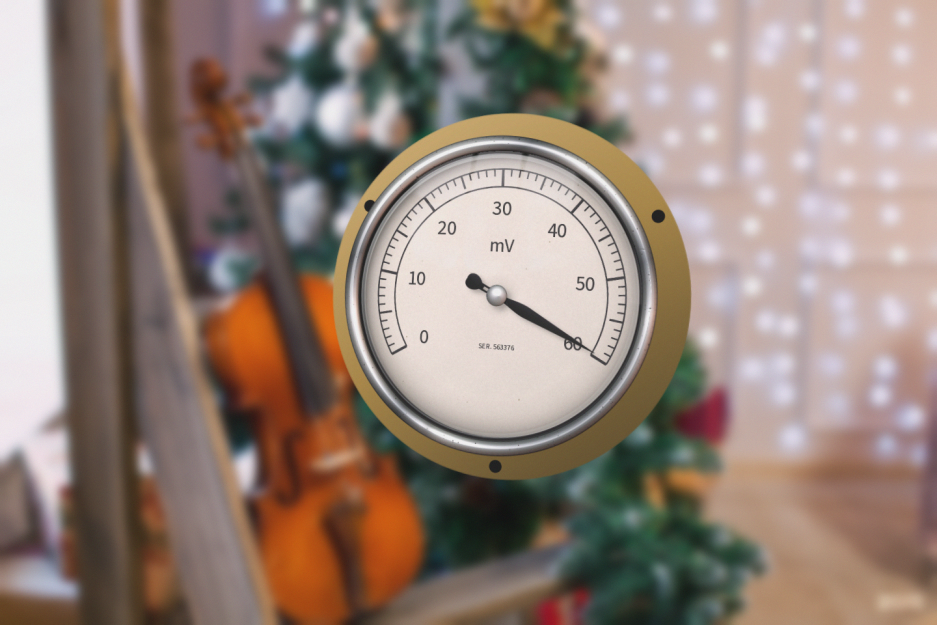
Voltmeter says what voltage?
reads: 59.5 mV
